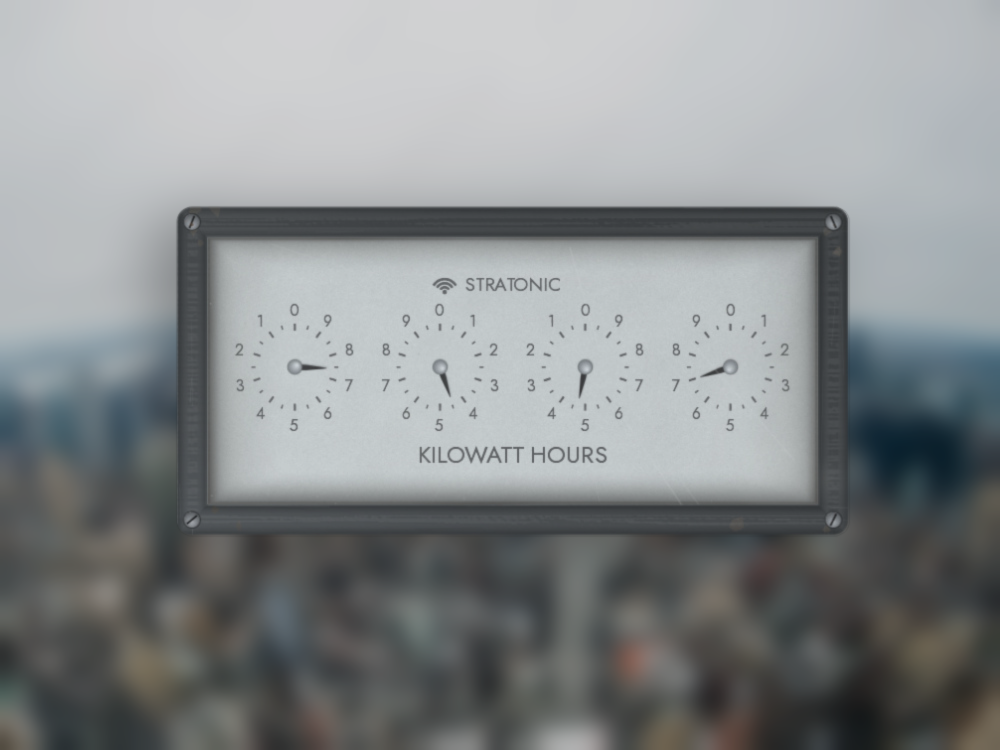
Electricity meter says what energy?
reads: 7447 kWh
